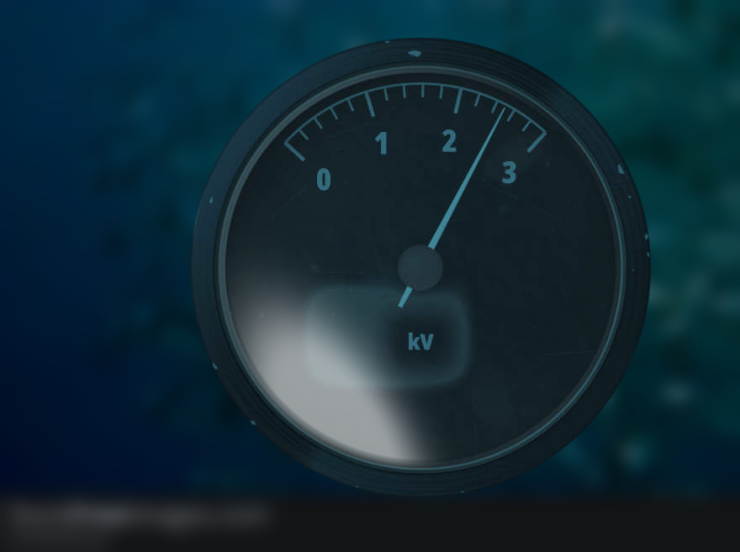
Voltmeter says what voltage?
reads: 2.5 kV
